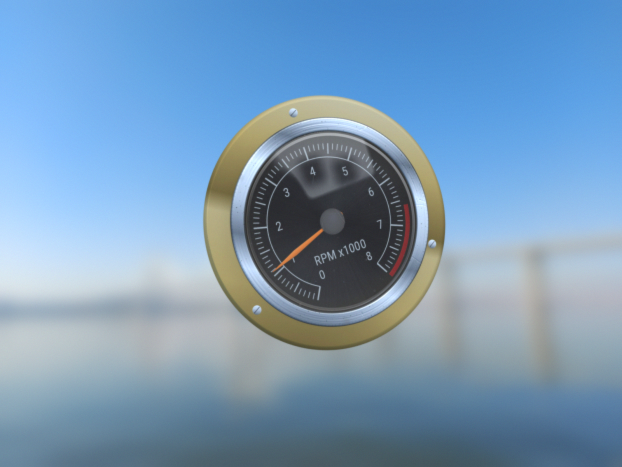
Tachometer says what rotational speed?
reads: 1100 rpm
